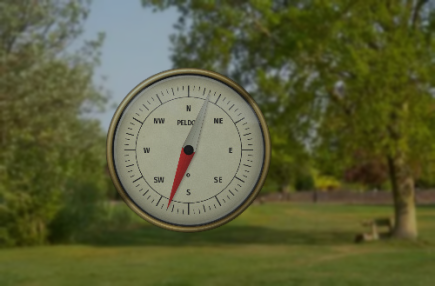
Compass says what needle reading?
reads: 200 °
